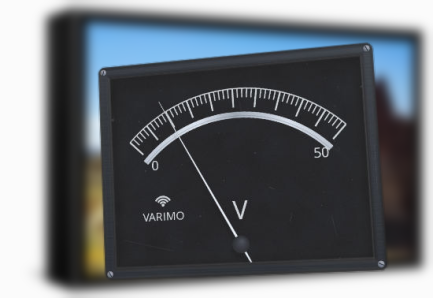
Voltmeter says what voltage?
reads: 10 V
